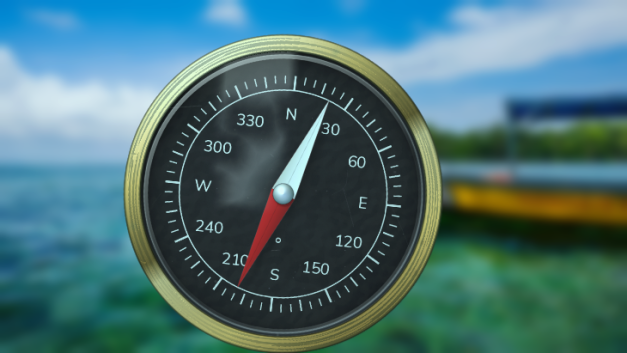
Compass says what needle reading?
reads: 200 °
